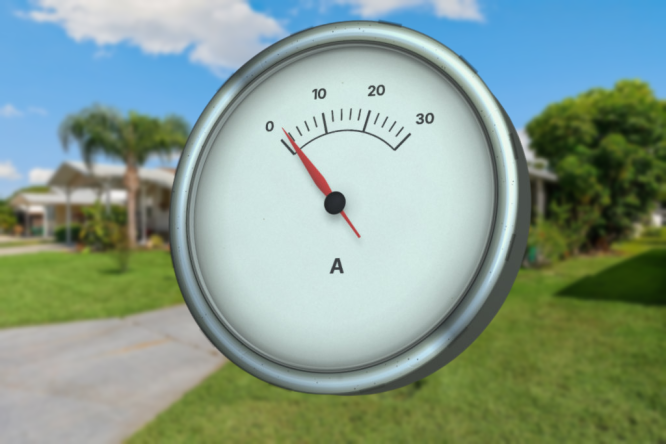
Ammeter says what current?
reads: 2 A
